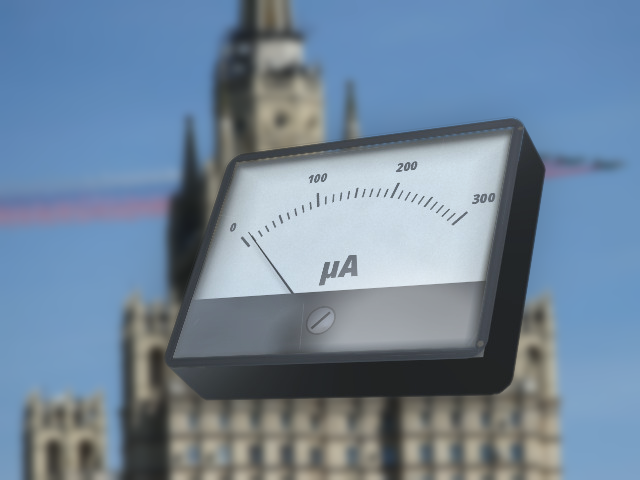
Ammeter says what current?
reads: 10 µA
